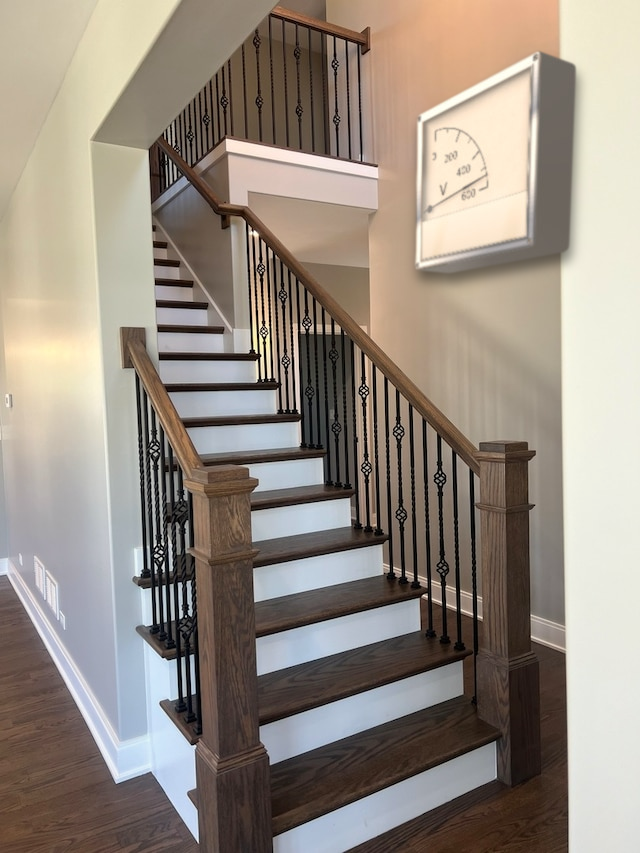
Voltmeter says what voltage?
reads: 550 V
